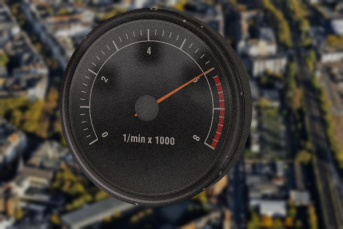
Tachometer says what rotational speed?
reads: 6000 rpm
